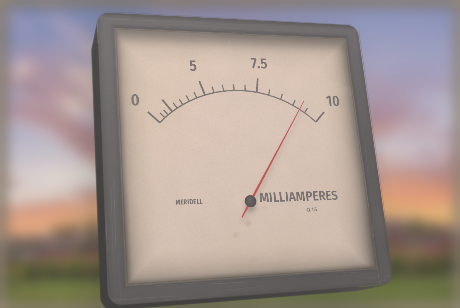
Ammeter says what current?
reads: 9.25 mA
